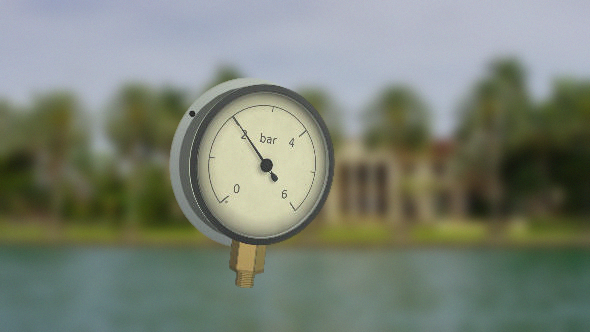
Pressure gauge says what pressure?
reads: 2 bar
